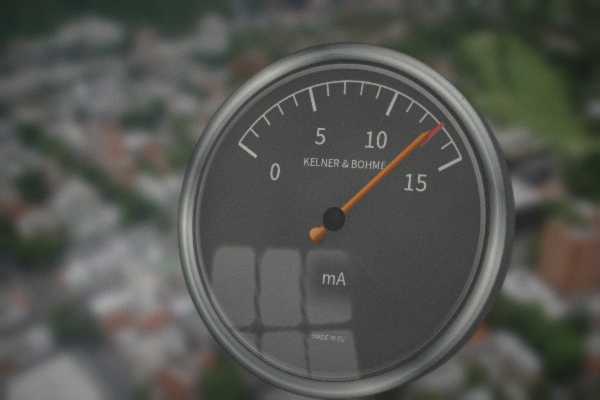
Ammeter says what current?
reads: 13 mA
